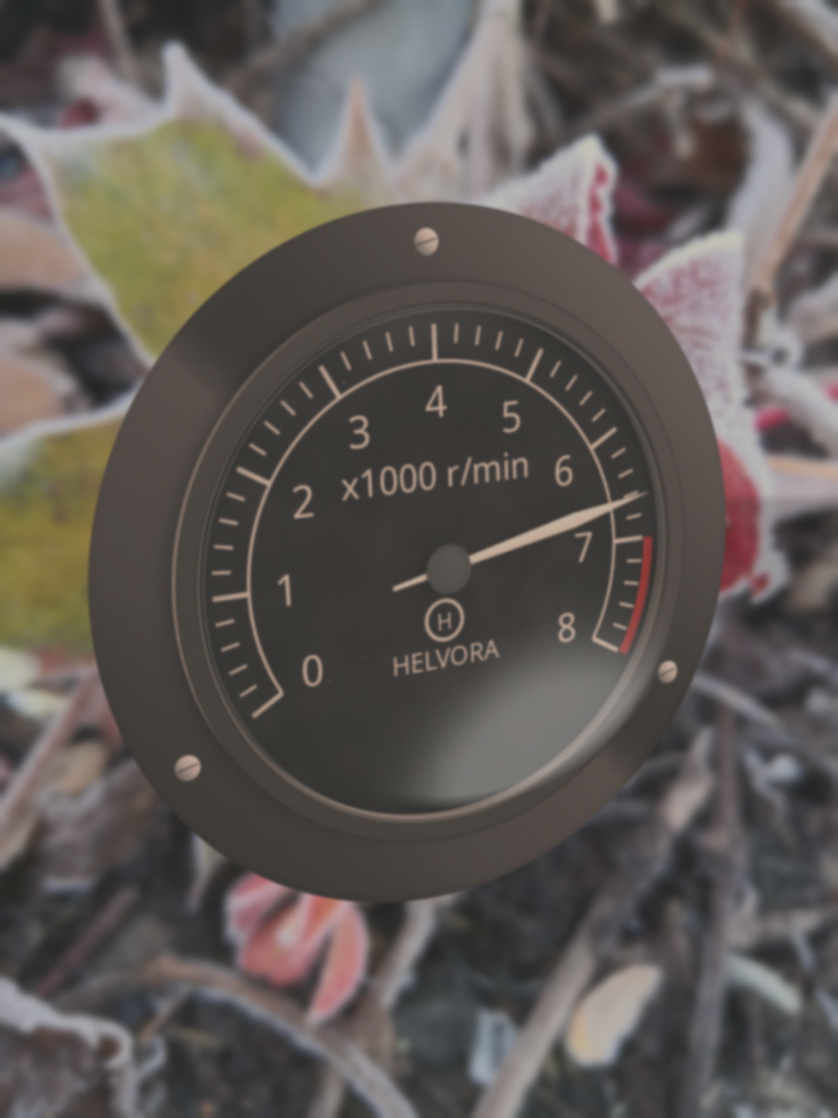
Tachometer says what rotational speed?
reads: 6600 rpm
